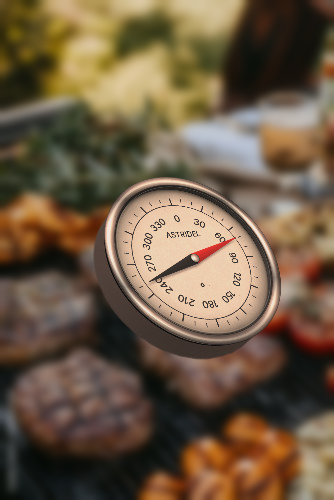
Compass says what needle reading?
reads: 70 °
